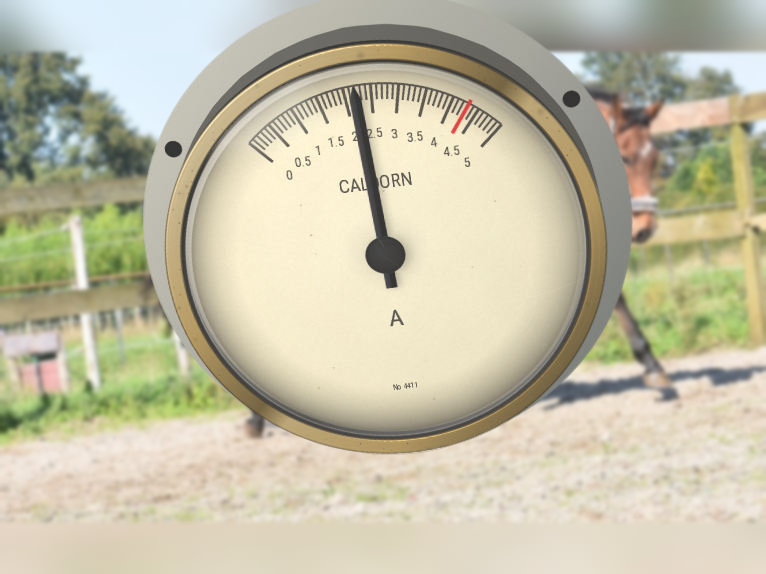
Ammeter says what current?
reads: 2.2 A
